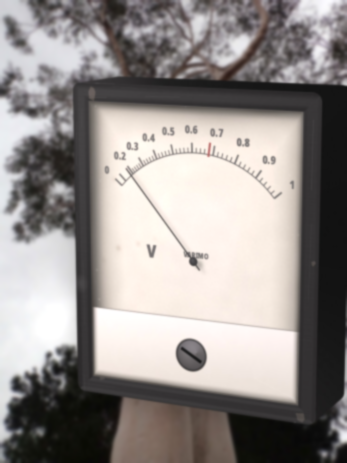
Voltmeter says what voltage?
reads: 0.2 V
